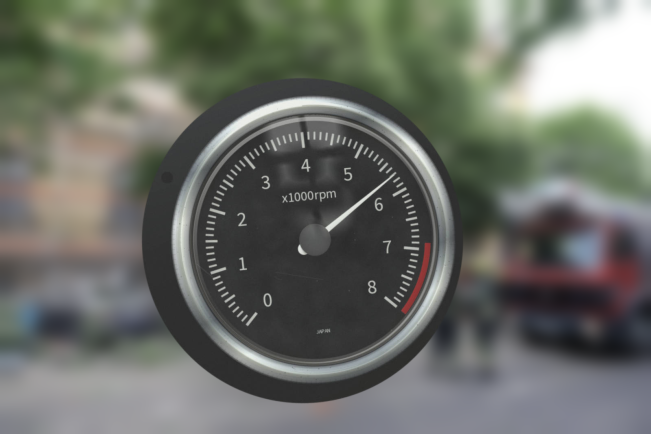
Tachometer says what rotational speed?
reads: 5700 rpm
